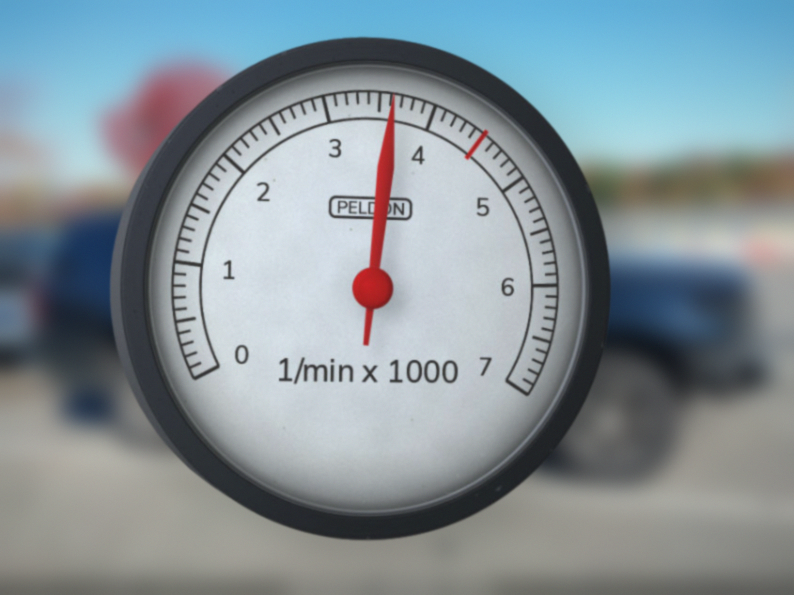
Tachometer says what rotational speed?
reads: 3600 rpm
